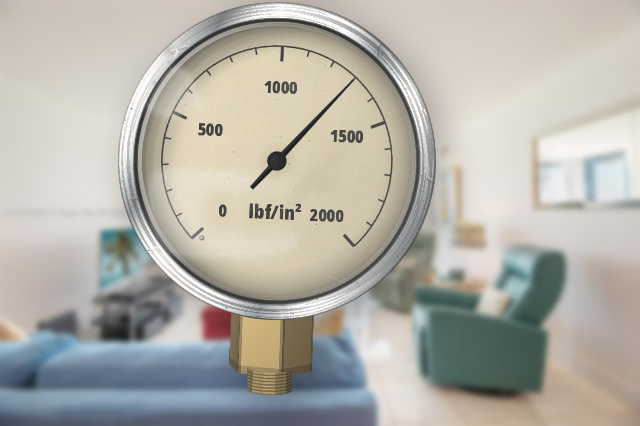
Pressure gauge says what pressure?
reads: 1300 psi
